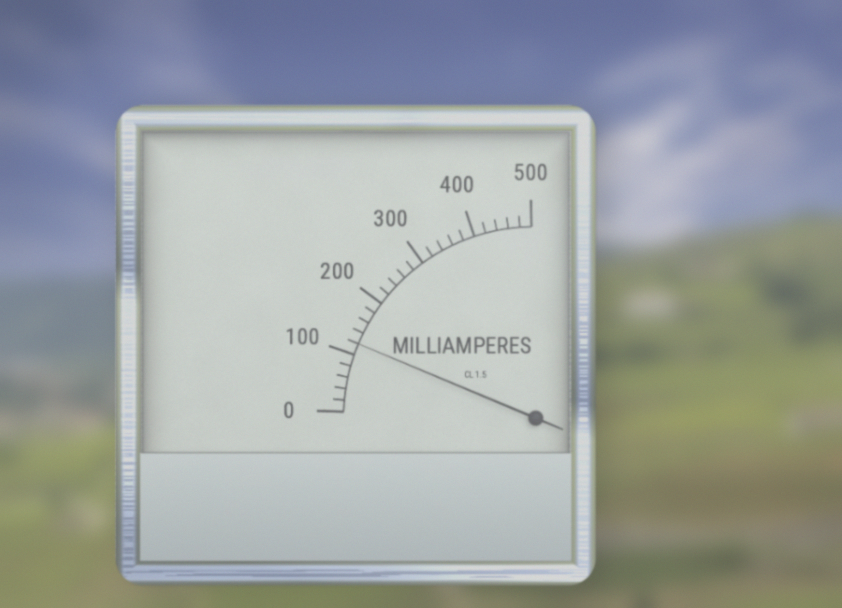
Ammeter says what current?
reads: 120 mA
